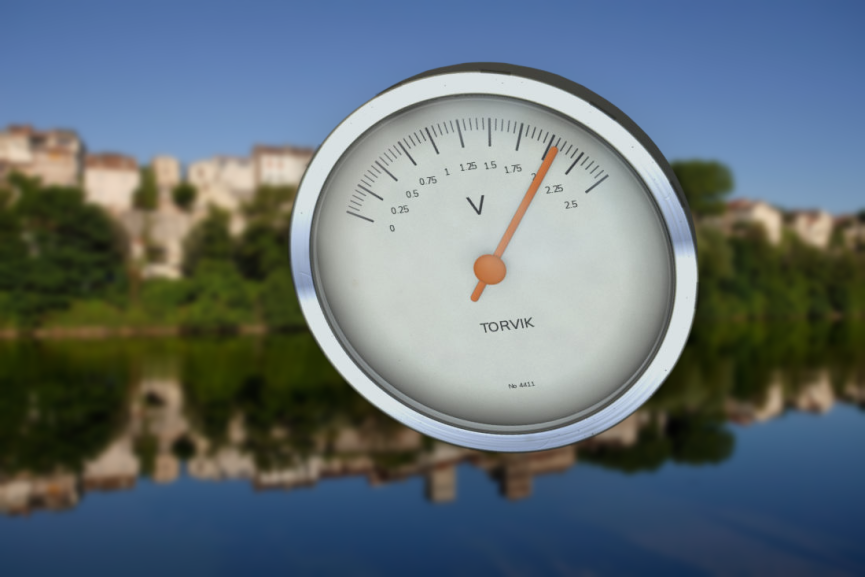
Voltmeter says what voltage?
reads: 2.05 V
